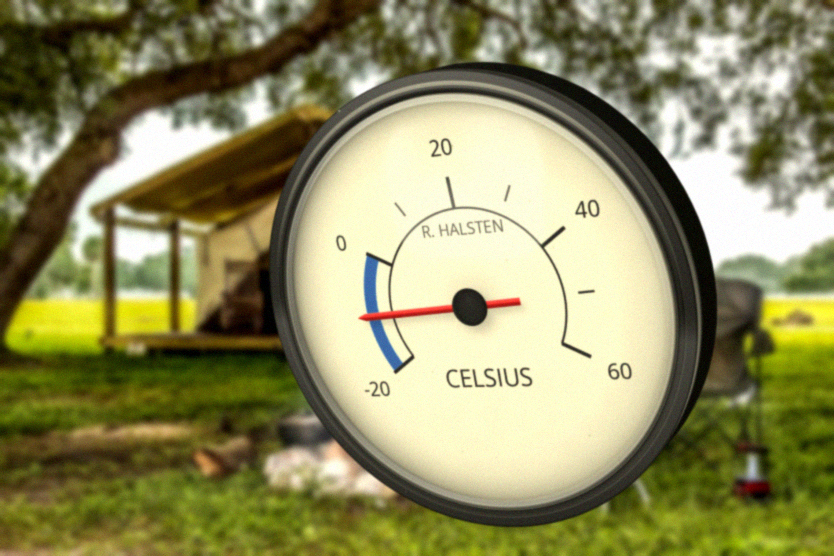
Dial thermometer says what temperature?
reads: -10 °C
